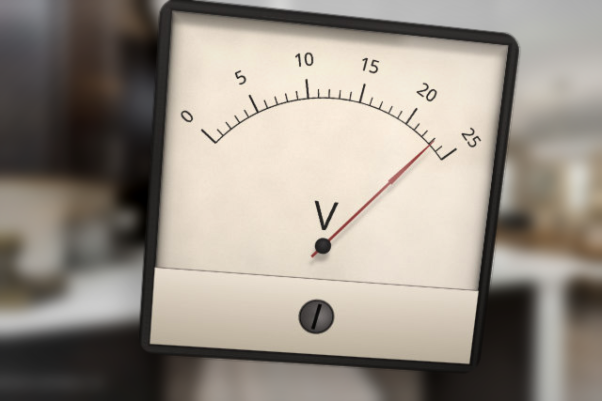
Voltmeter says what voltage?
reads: 23 V
